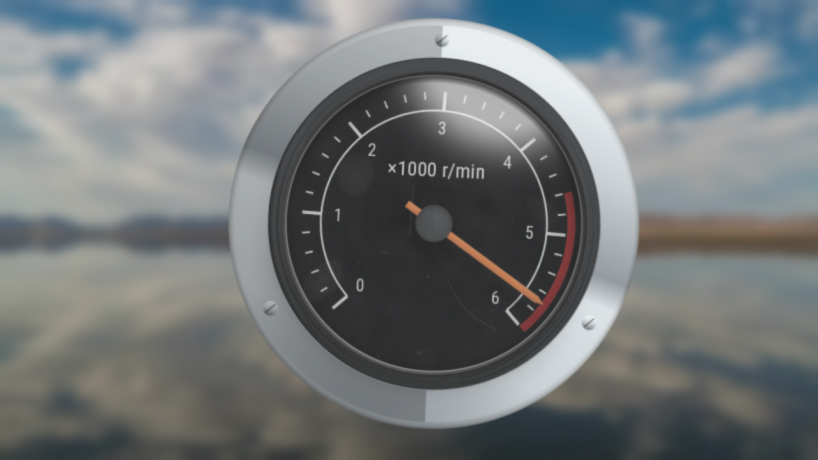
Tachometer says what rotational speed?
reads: 5700 rpm
